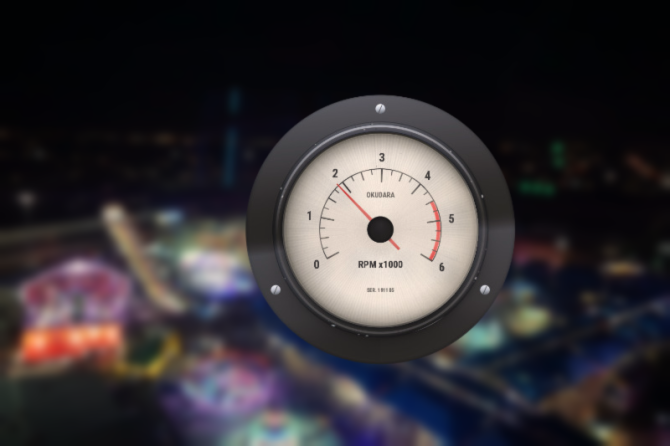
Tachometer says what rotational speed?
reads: 1875 rpm
